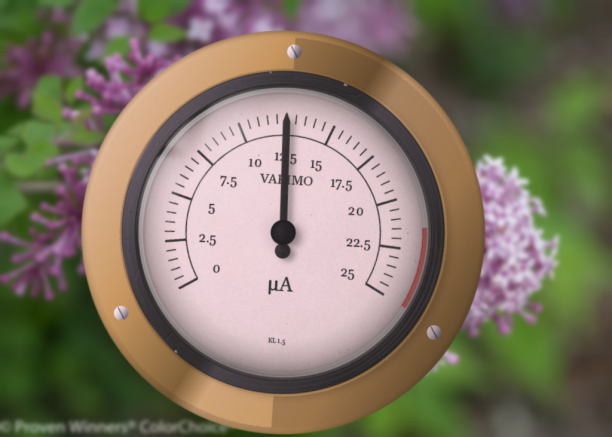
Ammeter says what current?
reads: 12.5 µA
